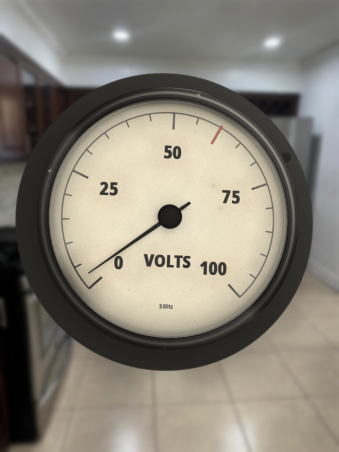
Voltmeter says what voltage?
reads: 2.5 V
